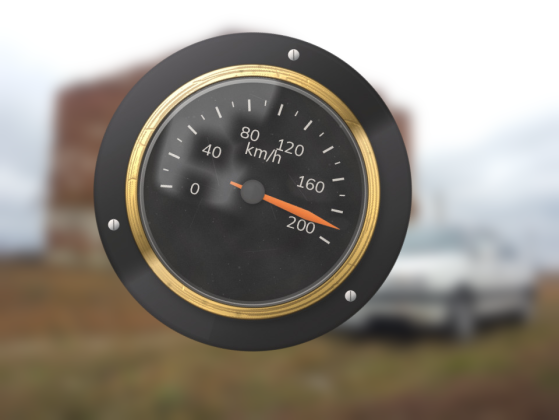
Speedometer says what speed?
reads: 190 km/h
